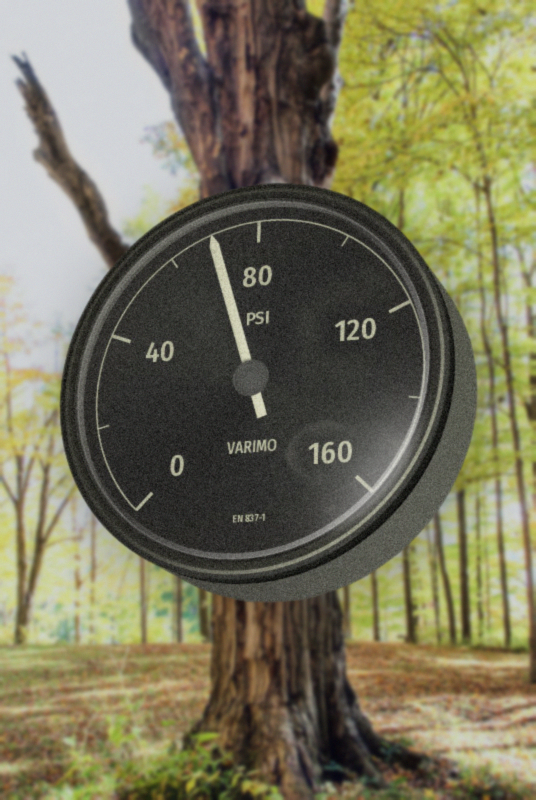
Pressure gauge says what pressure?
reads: 70 psi
